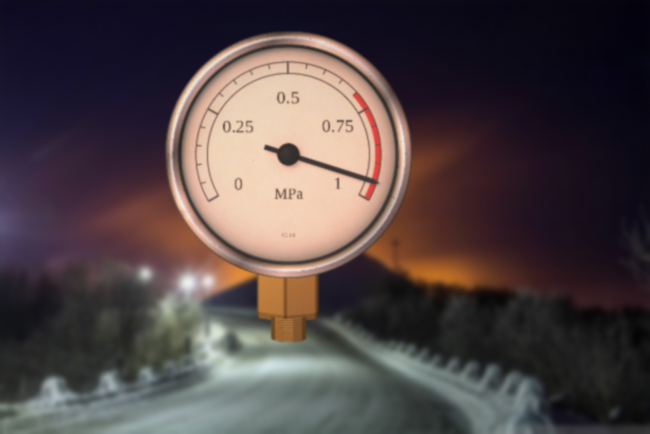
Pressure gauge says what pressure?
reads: 0.95 MPa
